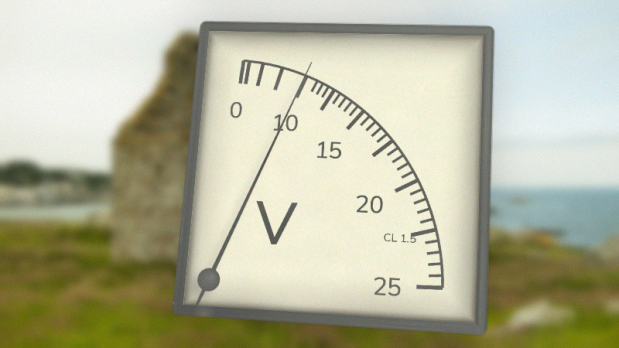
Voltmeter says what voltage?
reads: 10 V
